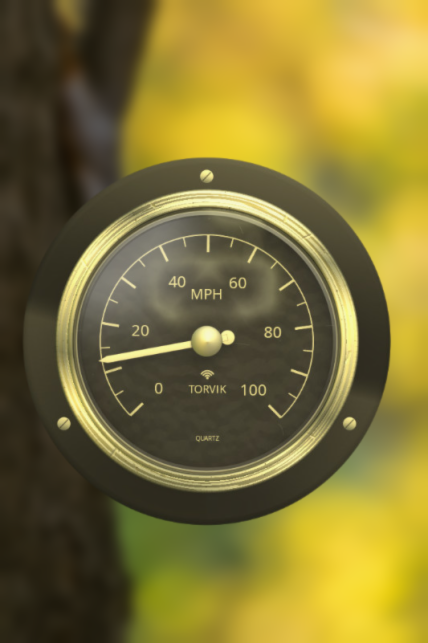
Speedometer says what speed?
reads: 12.5 mph
